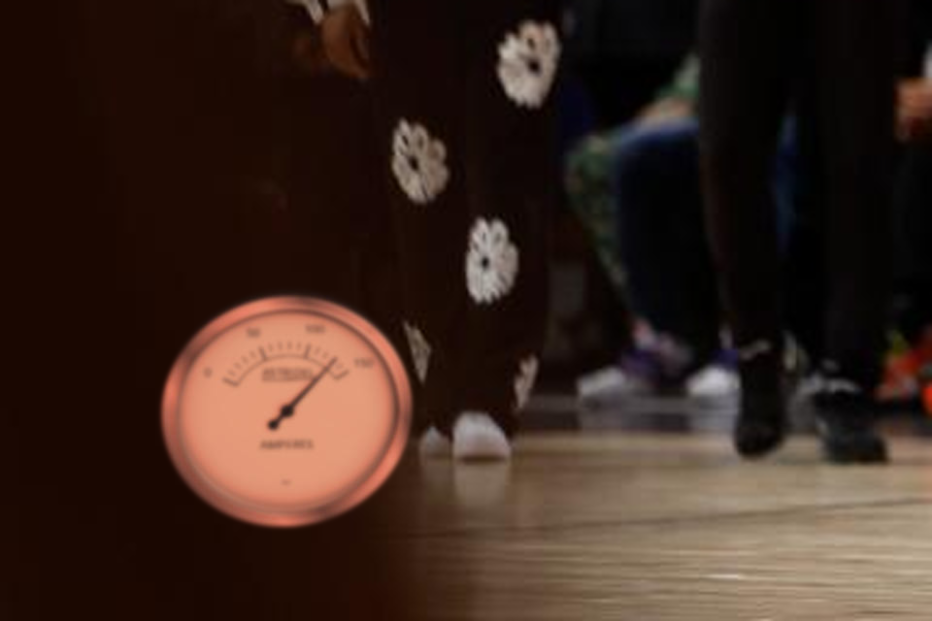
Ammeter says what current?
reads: 130 A
